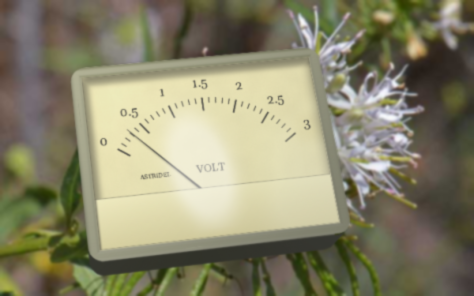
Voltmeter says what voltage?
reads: 0.3 V
